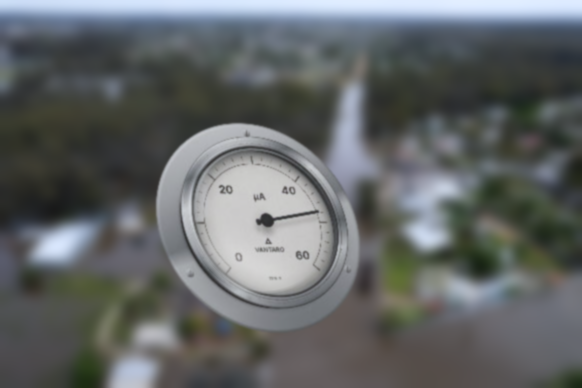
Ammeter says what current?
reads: 48 µA
